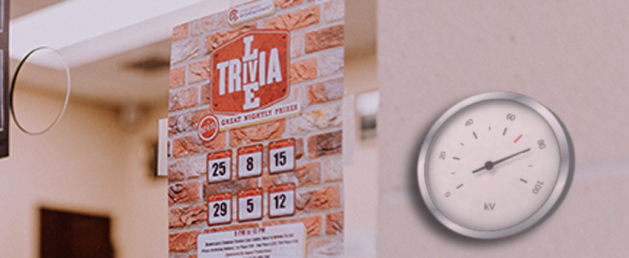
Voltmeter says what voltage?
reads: 80 kV
